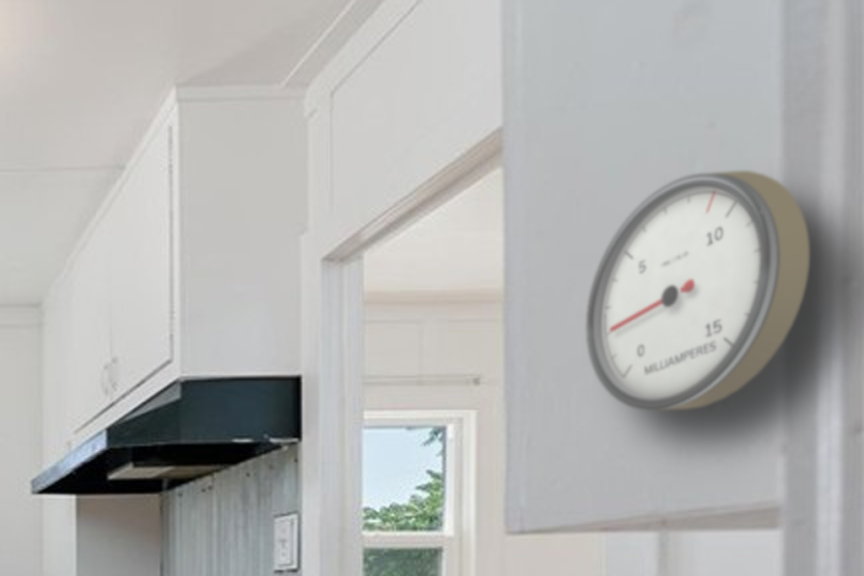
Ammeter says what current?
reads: 2 mA
